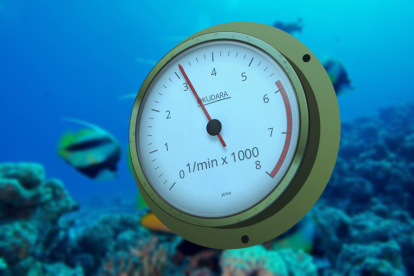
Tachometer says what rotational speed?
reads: 3200 rpm
